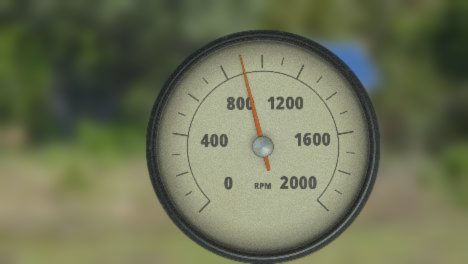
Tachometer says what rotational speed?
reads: 900 rpm
